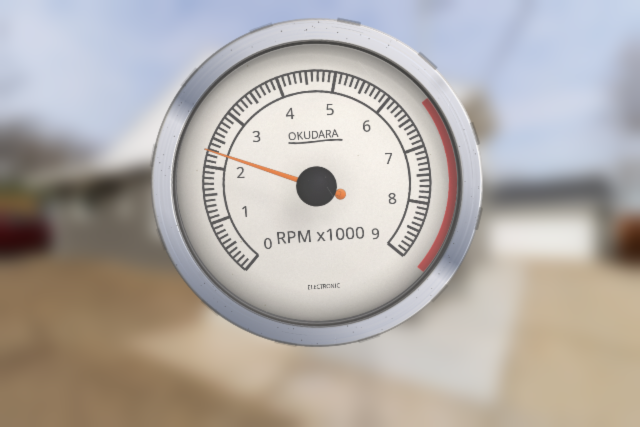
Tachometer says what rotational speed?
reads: 2300 rpm
